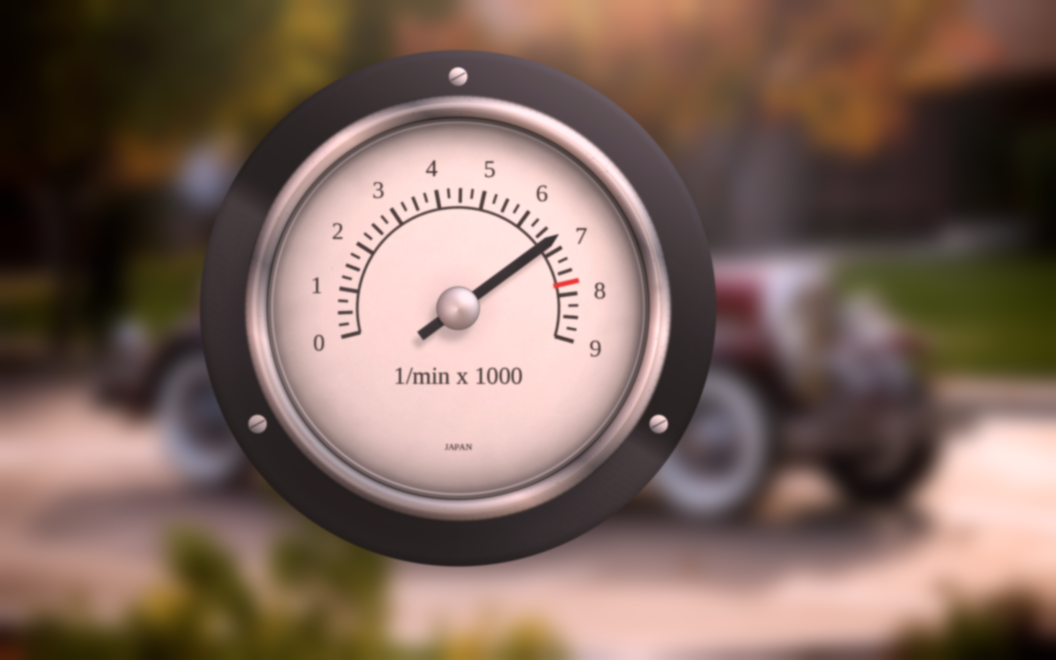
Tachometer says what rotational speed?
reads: 6750 rpm
